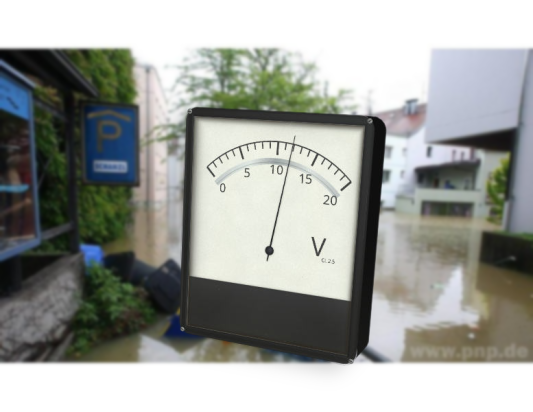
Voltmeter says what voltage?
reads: 12 V
